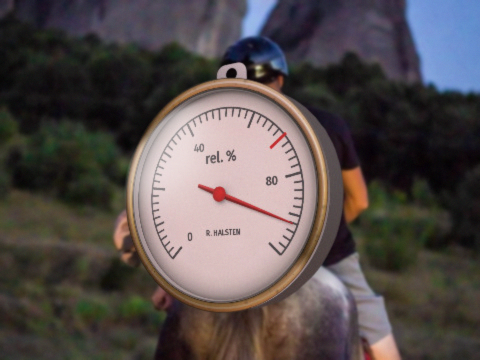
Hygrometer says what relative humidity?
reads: 92 %
